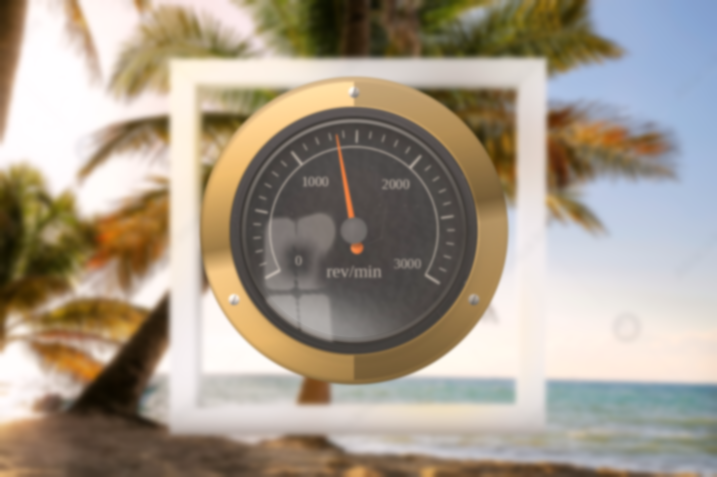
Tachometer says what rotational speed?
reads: 1350 rpm
